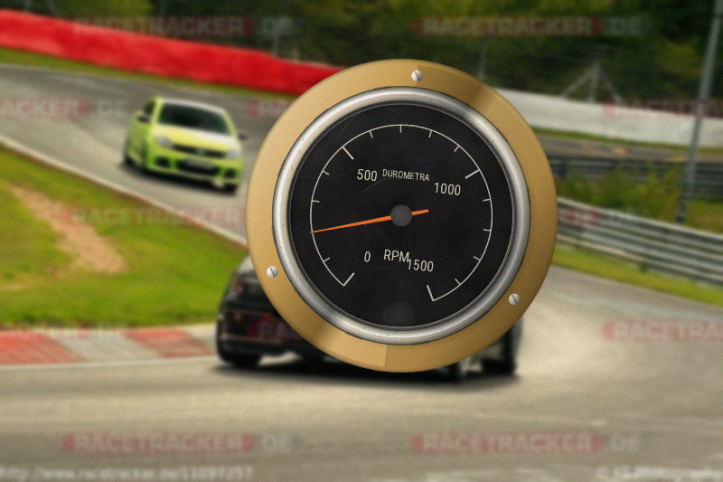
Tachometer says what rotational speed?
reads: 200 rpm
